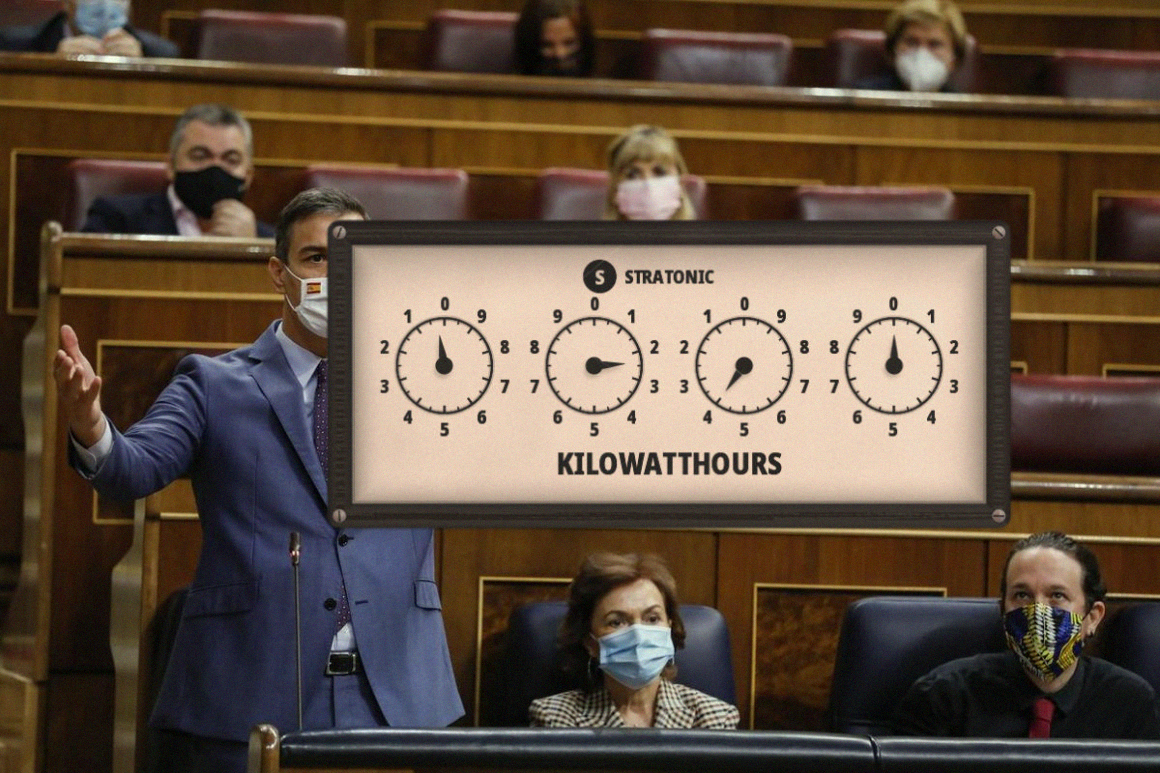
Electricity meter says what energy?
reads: 240 kWh
